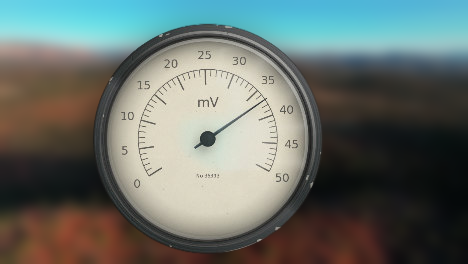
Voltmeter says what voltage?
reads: 37 mV
